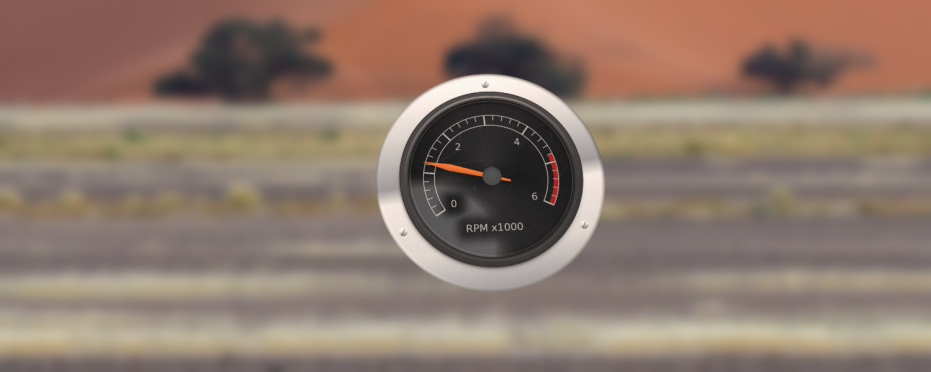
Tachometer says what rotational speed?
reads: 1200 rpm
